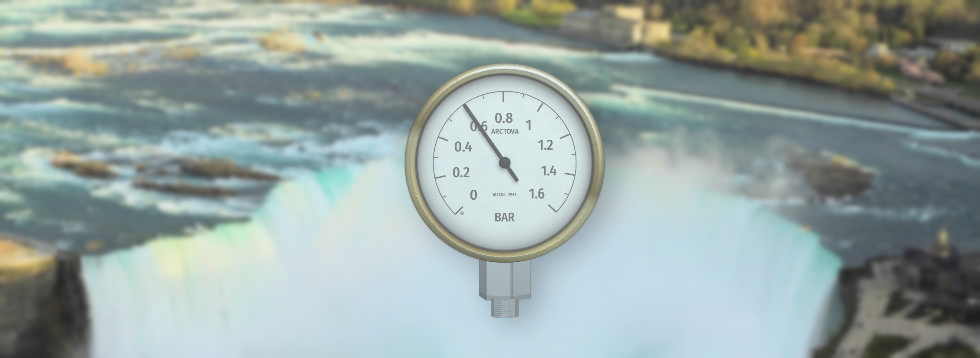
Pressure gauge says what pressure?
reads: 0.6 bar
